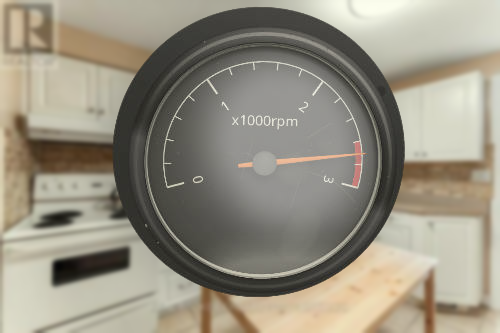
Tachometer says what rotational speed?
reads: 2700 rpm
